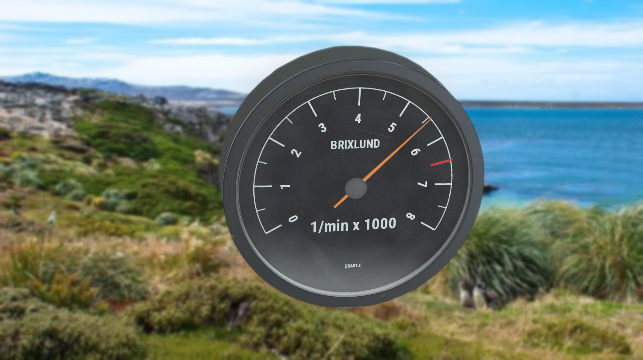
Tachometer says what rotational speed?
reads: 5500 rpm
